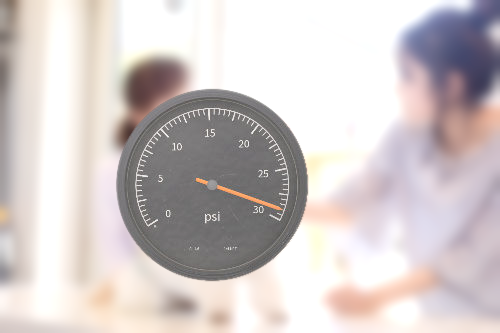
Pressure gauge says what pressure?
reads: 29 psi
